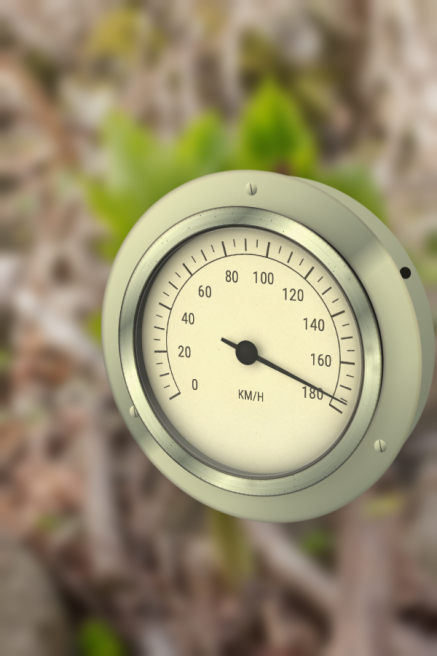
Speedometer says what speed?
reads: 175 km/h
